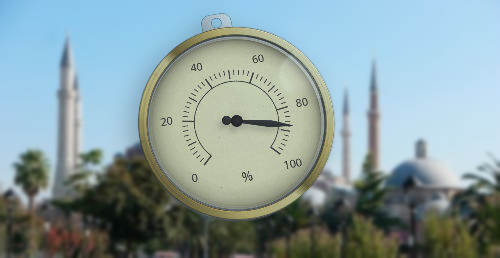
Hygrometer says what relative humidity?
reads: 88 %
